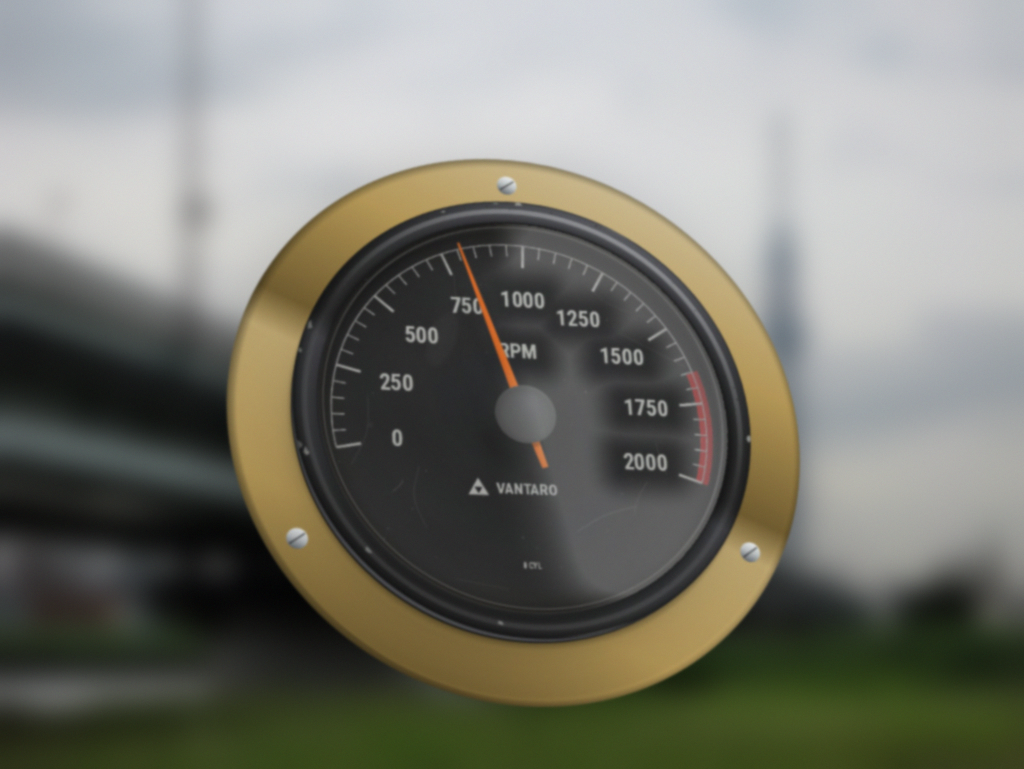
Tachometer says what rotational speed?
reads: 800 rpm
